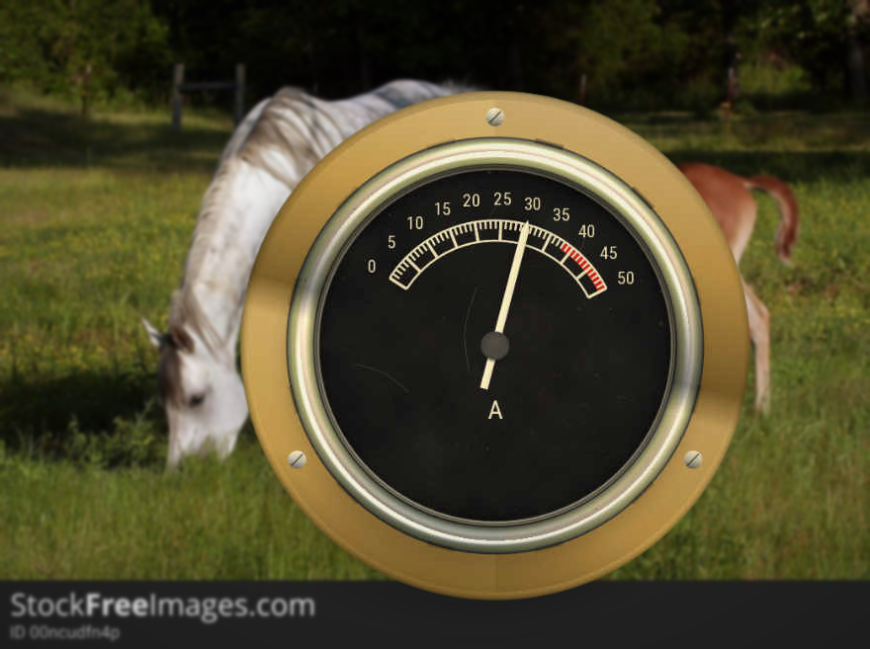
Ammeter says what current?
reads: 30 A
